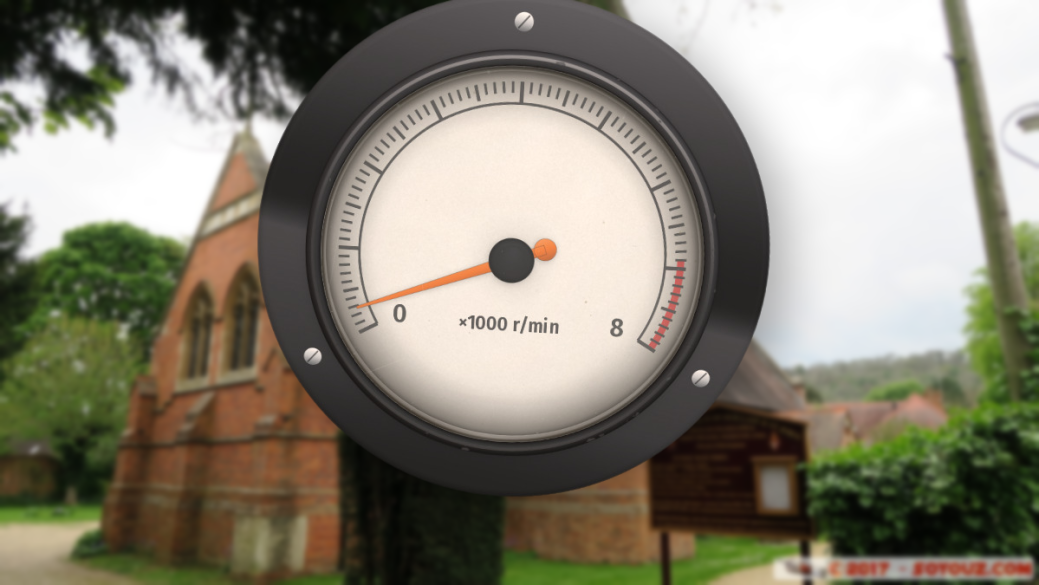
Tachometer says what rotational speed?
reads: 300 rpm
